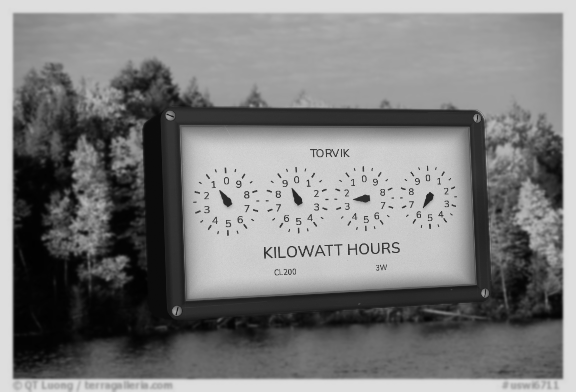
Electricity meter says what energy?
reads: 926 kWh
